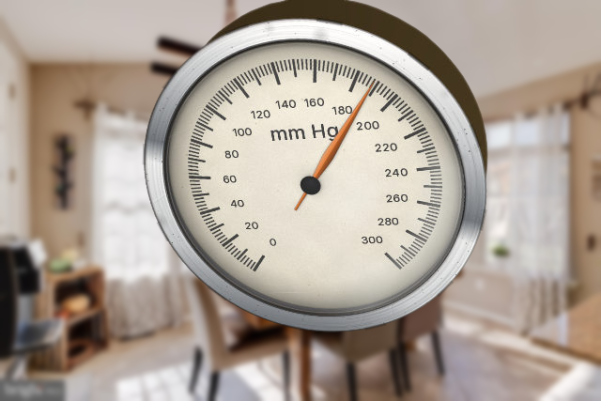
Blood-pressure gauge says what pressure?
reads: 188 mmHg
